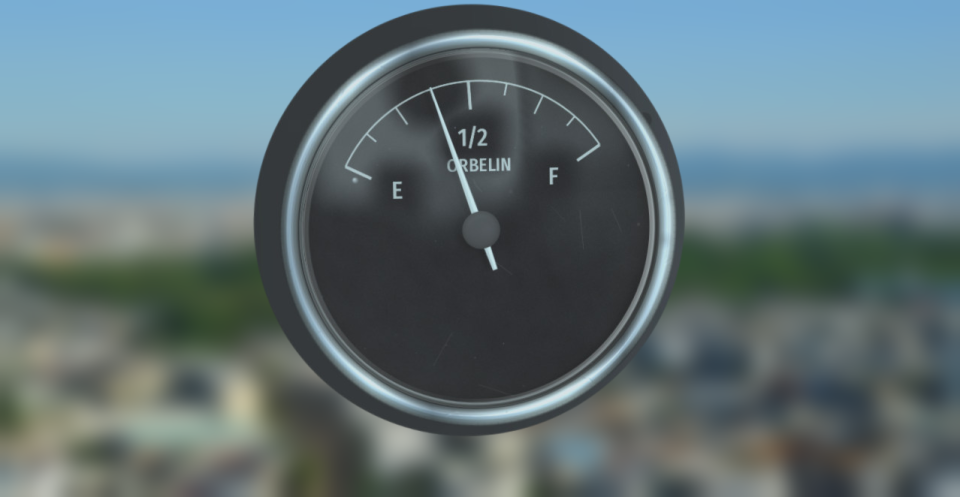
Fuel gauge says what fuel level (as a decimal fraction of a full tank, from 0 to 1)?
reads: 0.375
